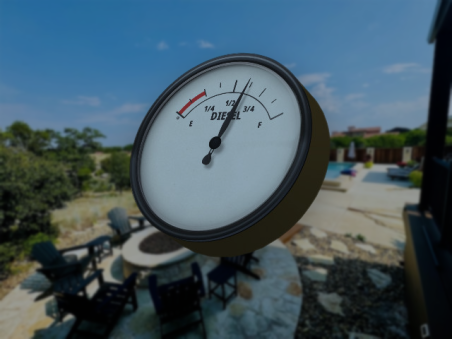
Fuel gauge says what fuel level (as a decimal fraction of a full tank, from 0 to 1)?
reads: 0.625
